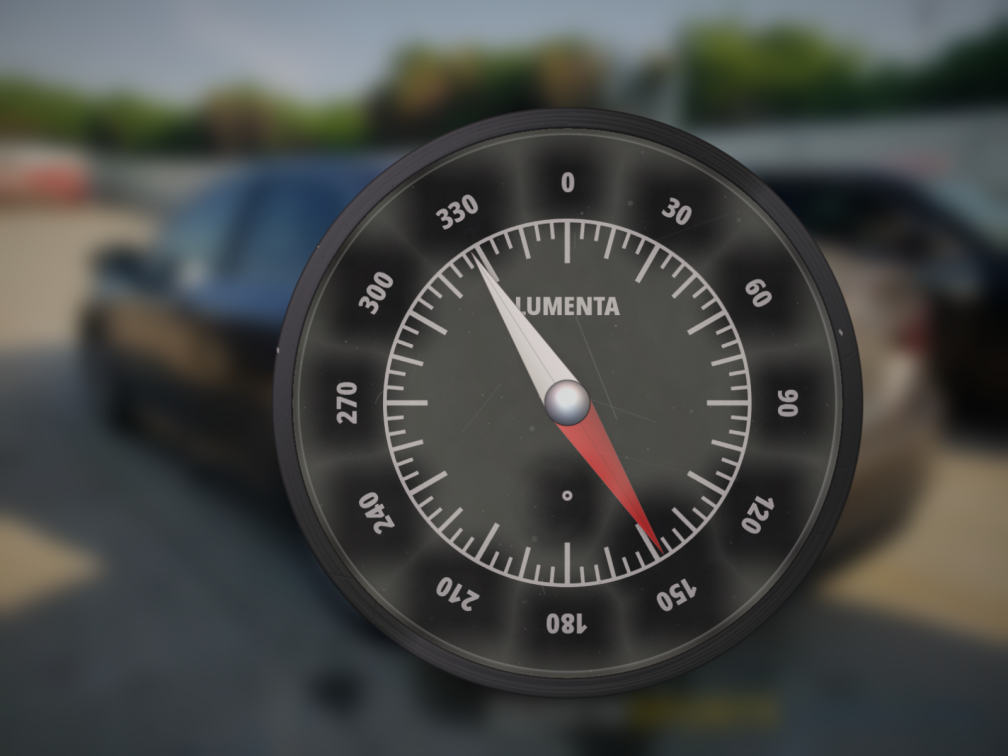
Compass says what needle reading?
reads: 147.5 °
